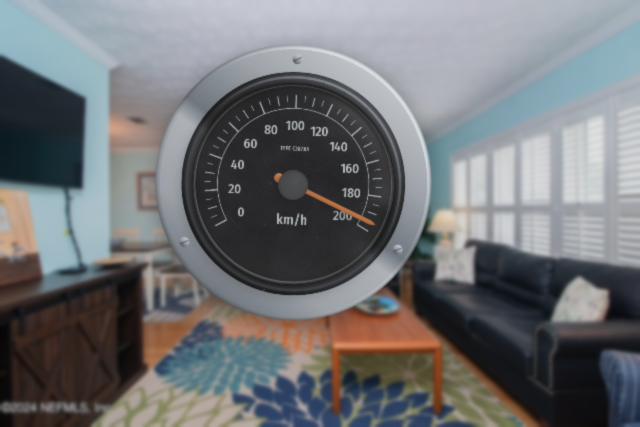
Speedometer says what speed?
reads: 195 km/h
